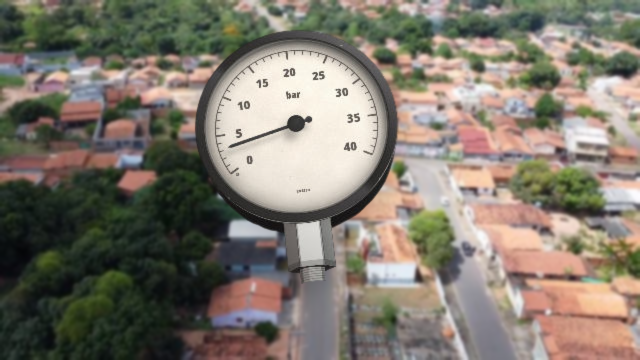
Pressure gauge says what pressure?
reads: 3 bar
